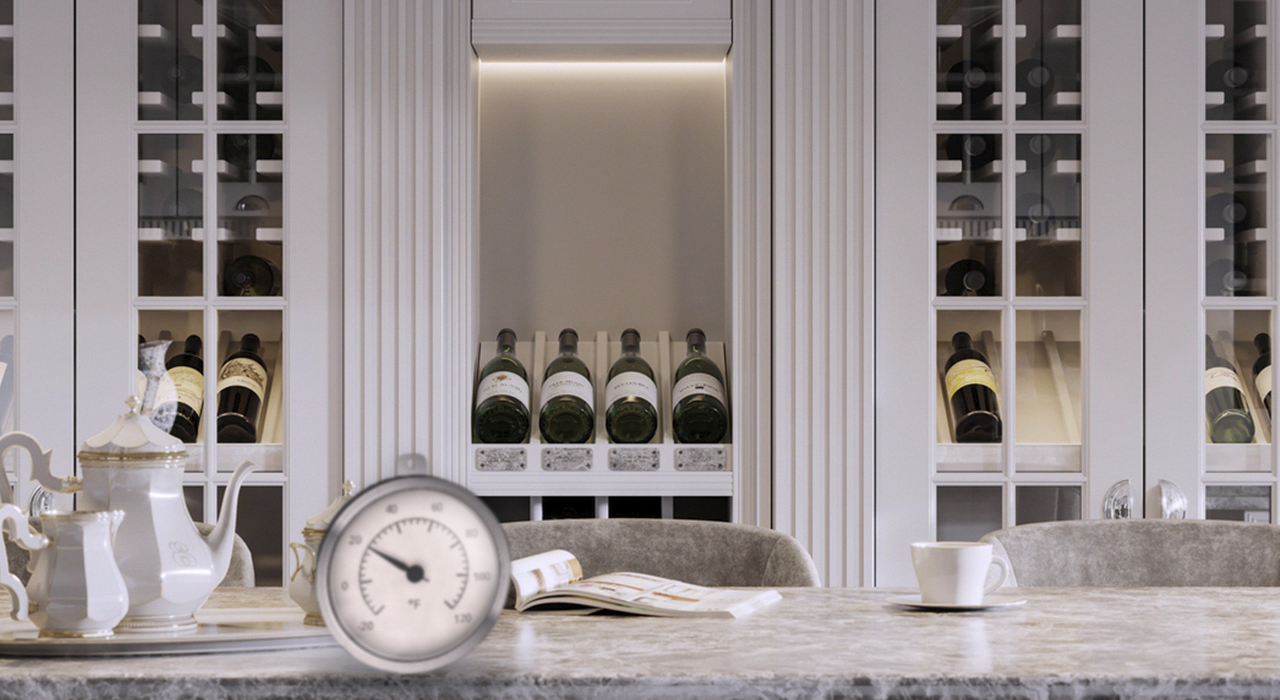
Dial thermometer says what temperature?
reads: 20 °F
